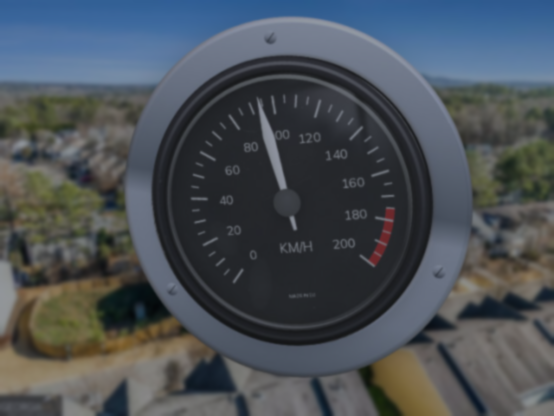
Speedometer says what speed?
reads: 95 km/h
